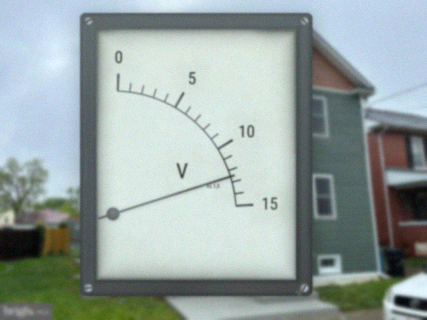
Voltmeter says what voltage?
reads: 12.5 V
